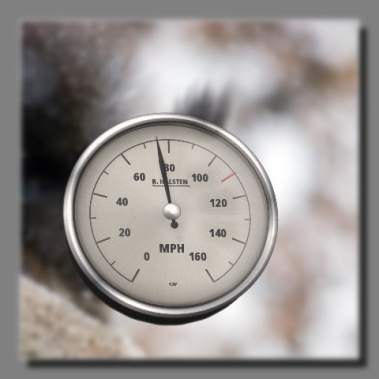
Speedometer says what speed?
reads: 75 mph
